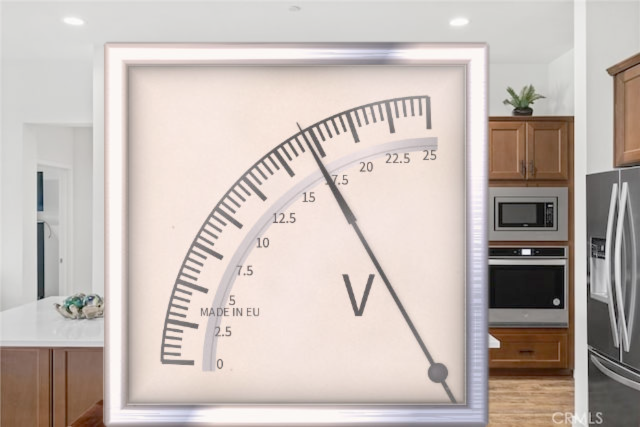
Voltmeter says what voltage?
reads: 17 V
